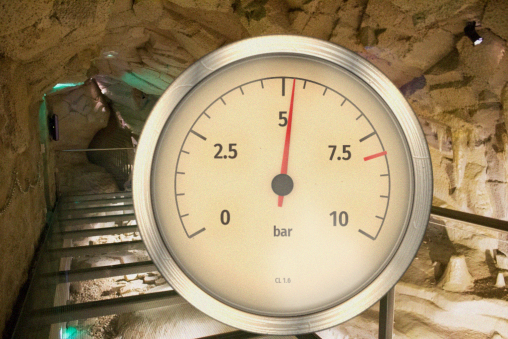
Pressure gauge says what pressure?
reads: 5.25 bar
